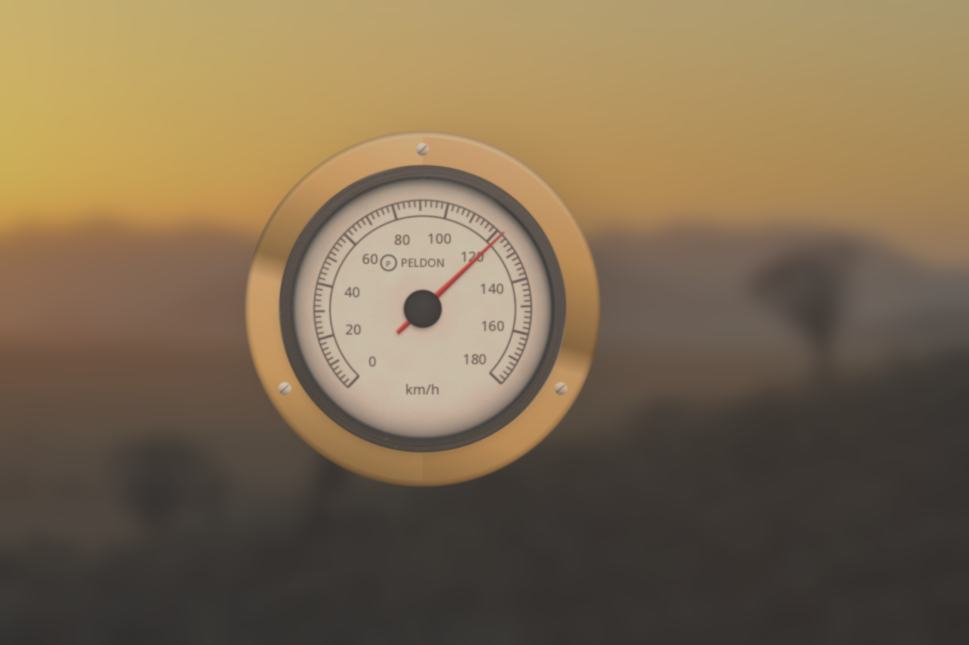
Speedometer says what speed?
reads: 122 km/h
